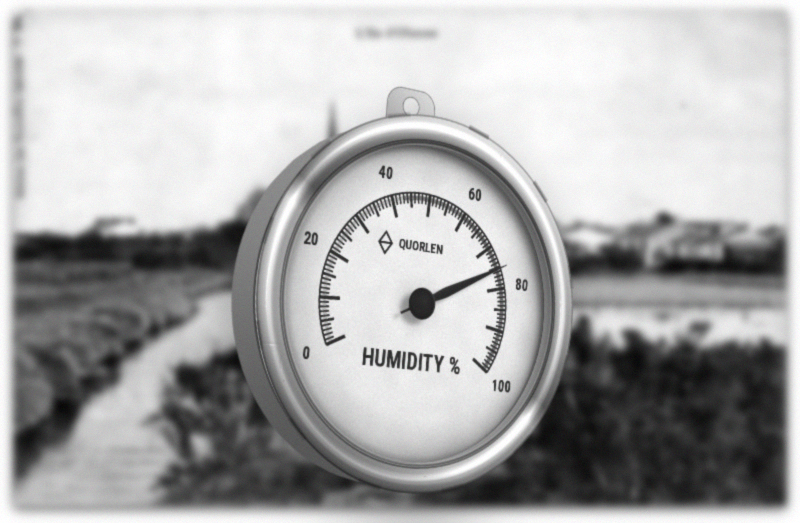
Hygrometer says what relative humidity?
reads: 75 %
